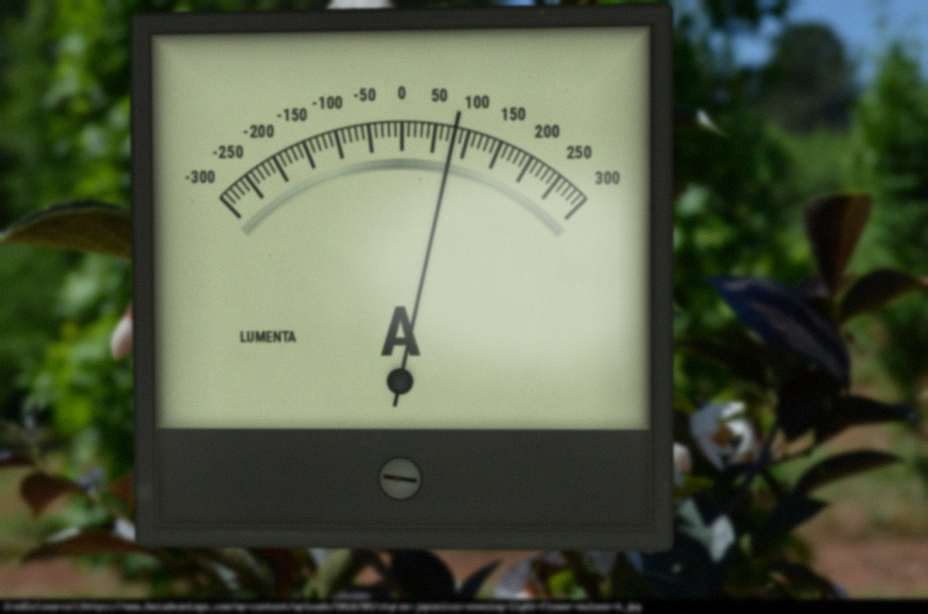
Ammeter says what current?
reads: 80 A
